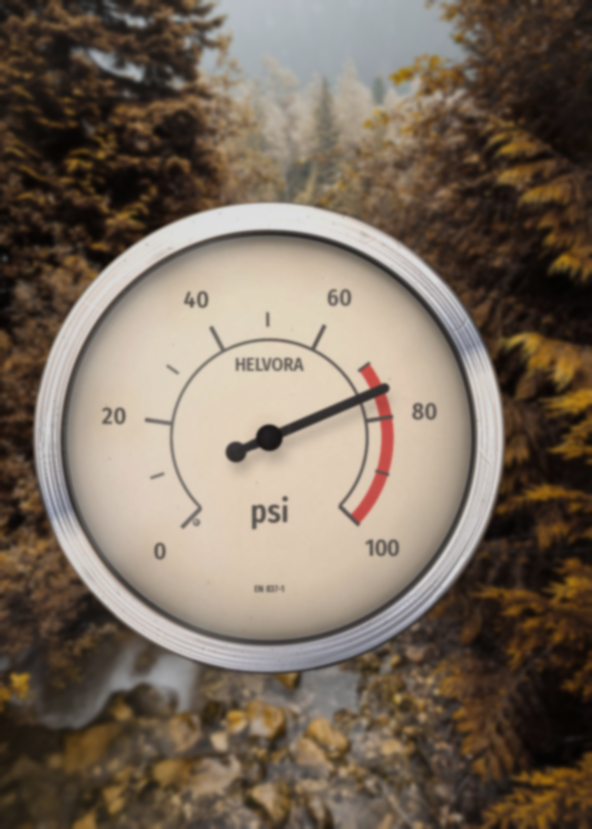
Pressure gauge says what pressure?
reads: 75 psi
